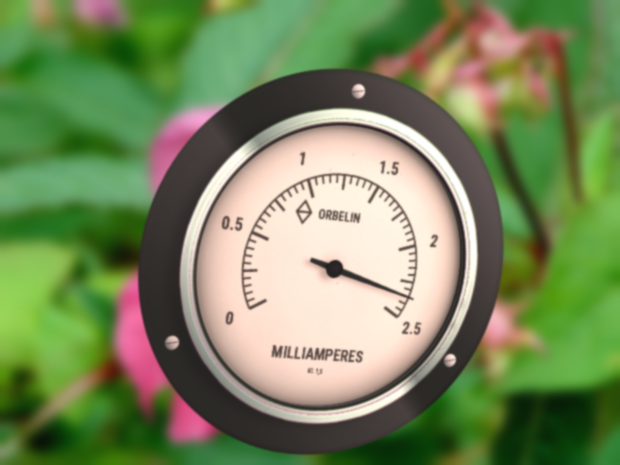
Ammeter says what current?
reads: 2.35 mA
